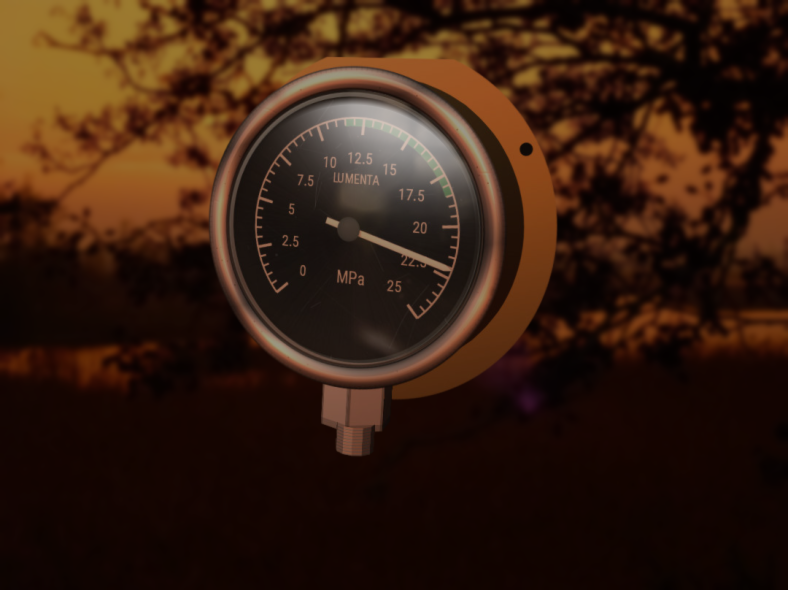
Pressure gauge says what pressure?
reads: 22 MPa
